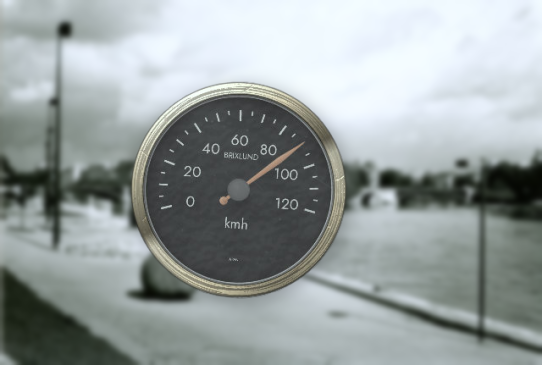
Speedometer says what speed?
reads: 90 km/h
